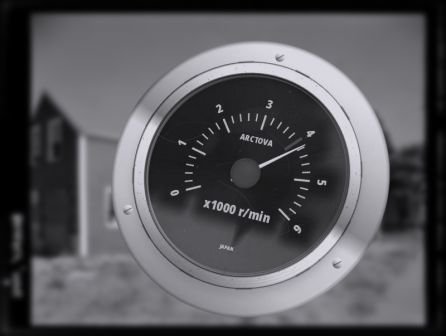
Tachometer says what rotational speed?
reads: 4200 rpm
